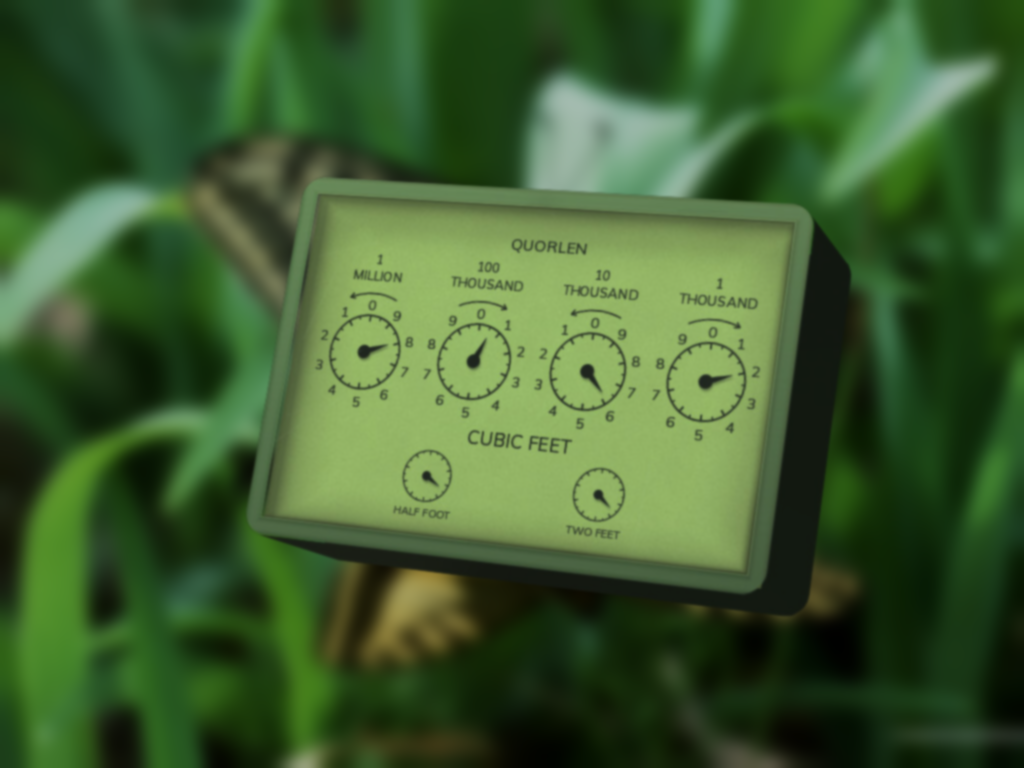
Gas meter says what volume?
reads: 806200 ft³
